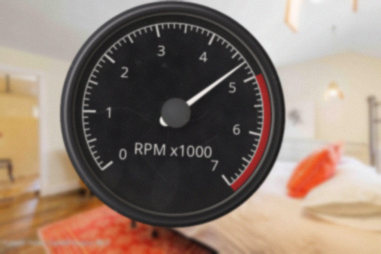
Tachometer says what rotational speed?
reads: 4700 rpm
